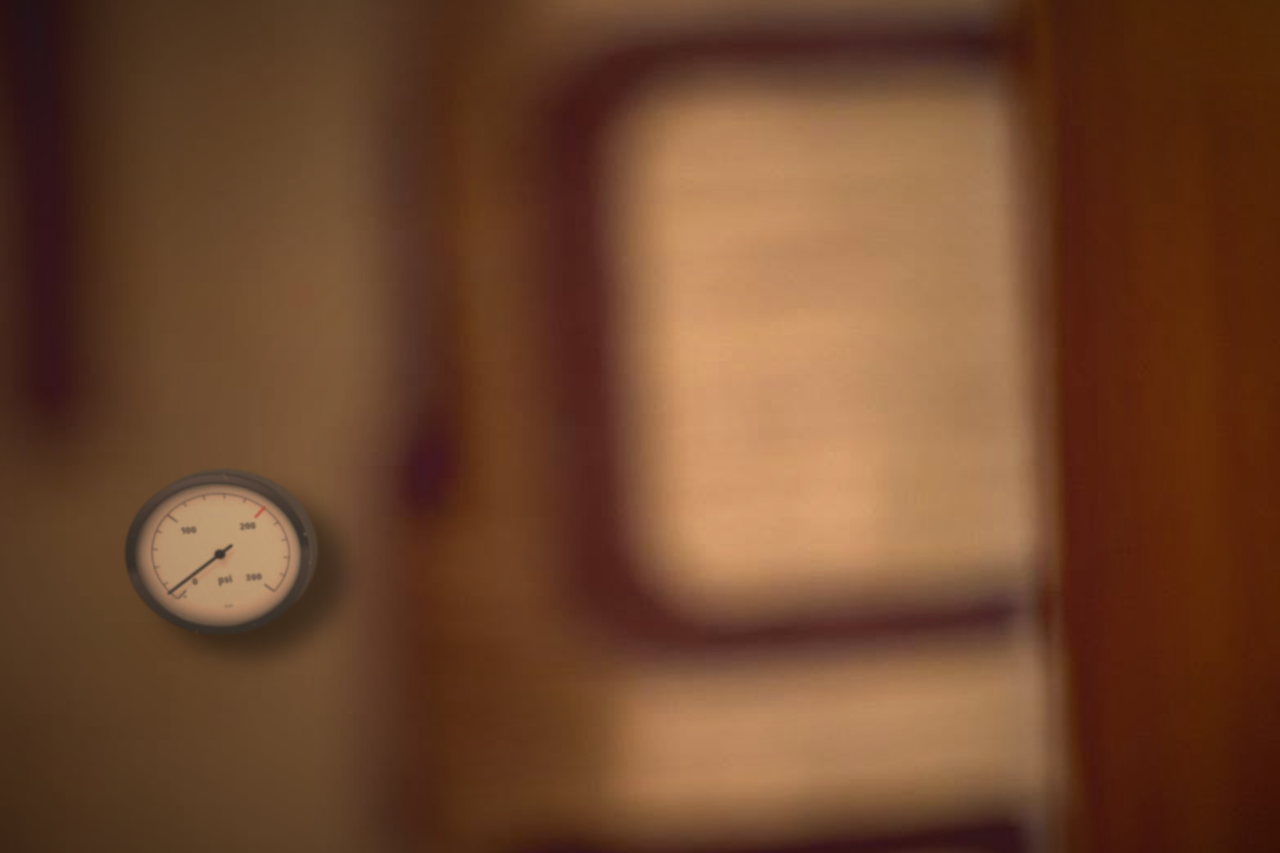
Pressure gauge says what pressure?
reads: 10 psi
